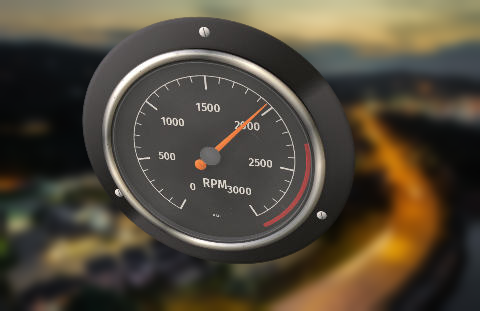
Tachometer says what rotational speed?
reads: 1950 rpm
